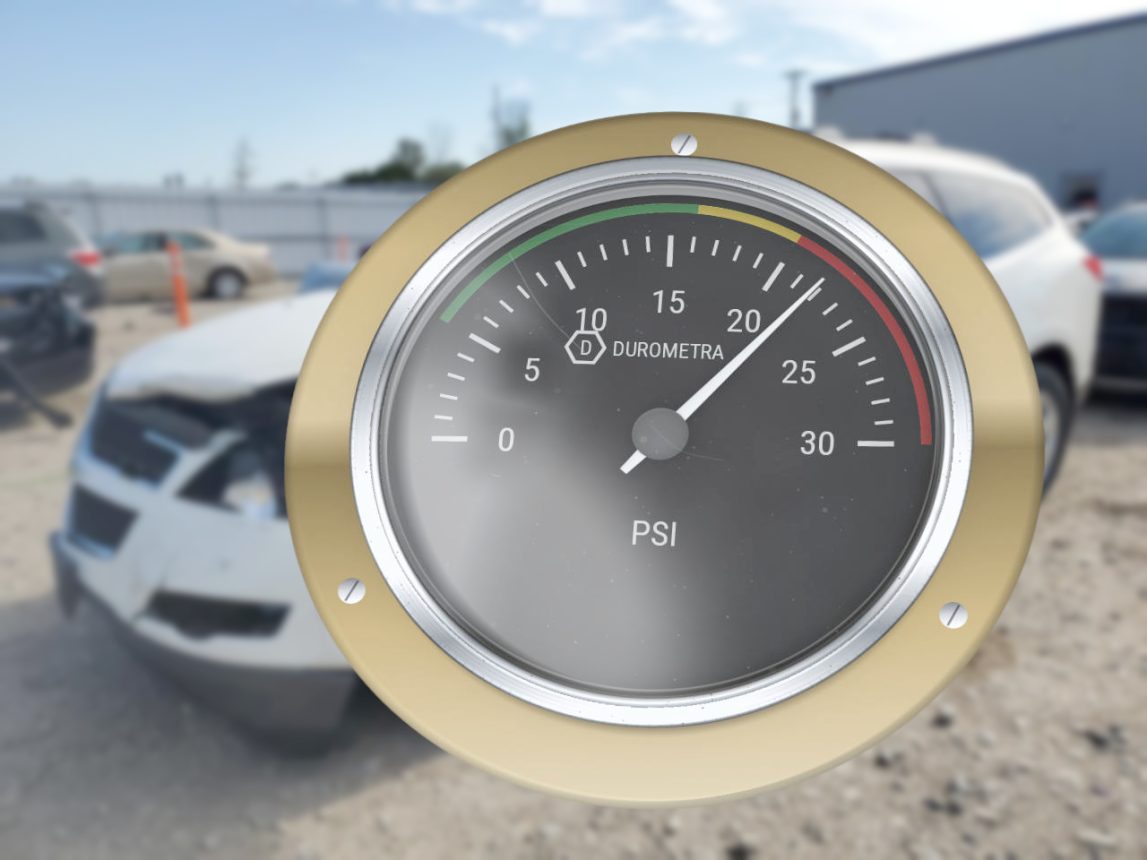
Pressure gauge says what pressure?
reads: 22 psi
